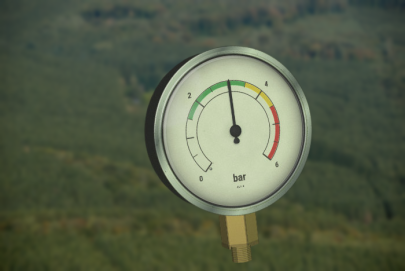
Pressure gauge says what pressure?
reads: 3 bar
